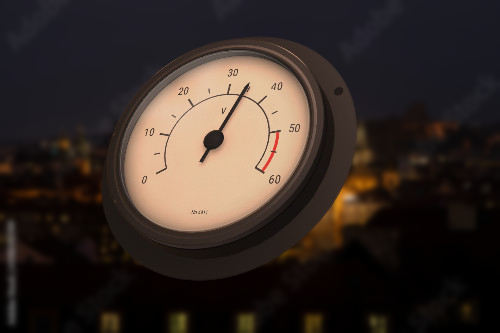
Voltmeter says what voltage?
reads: 35 V
